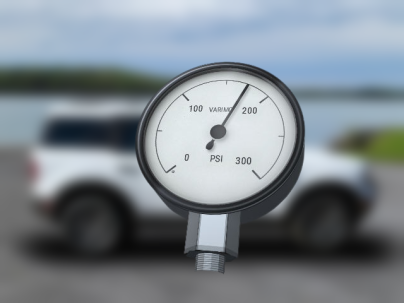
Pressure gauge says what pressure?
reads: 175 psi
